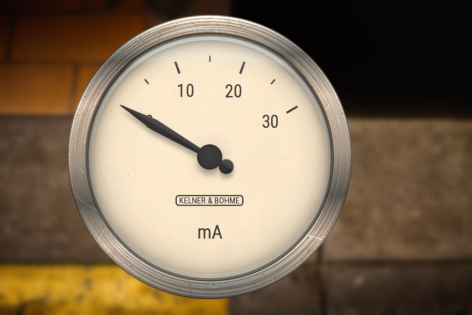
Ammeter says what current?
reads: 0 mA
